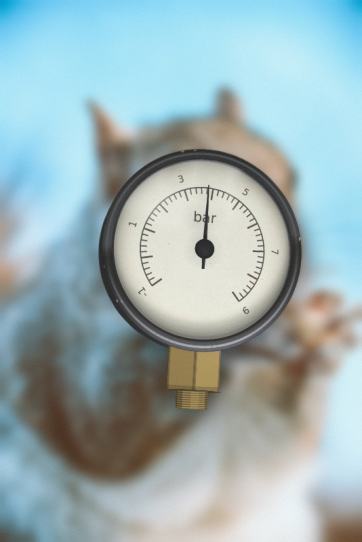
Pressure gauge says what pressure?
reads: 3.8 bar
